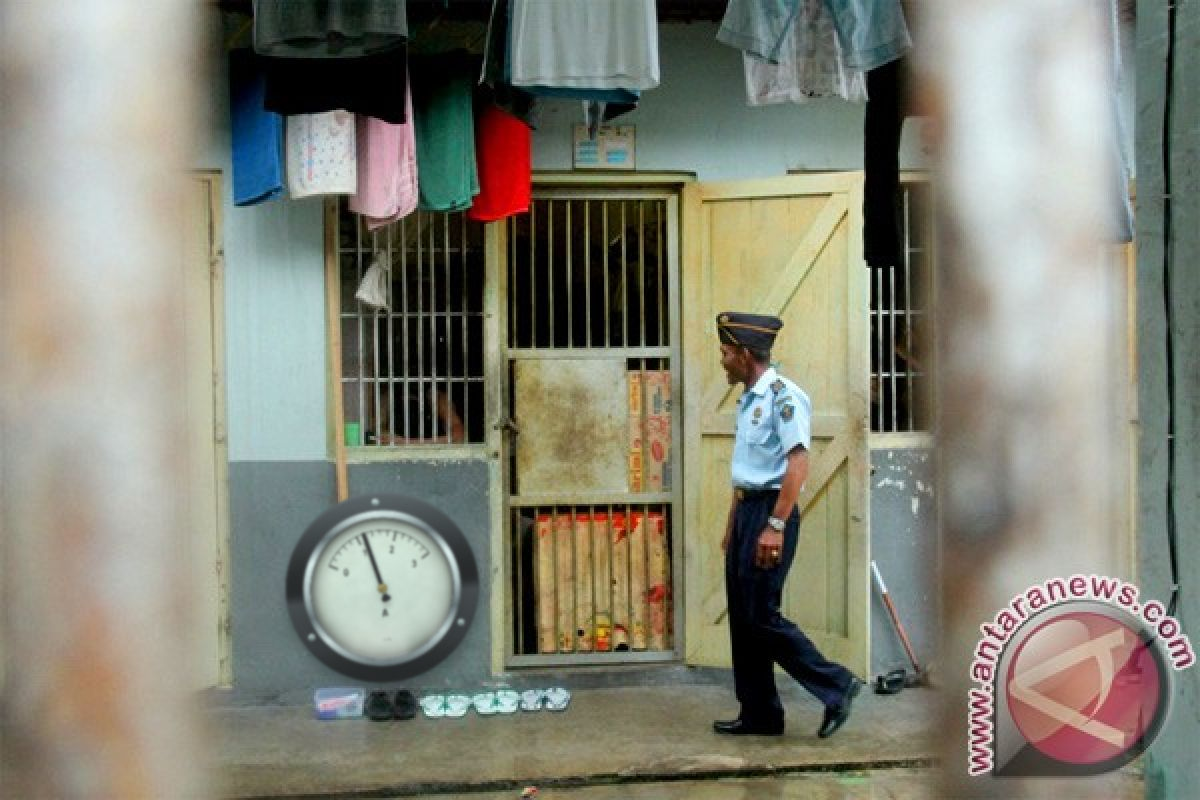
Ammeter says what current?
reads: 1.2 A
